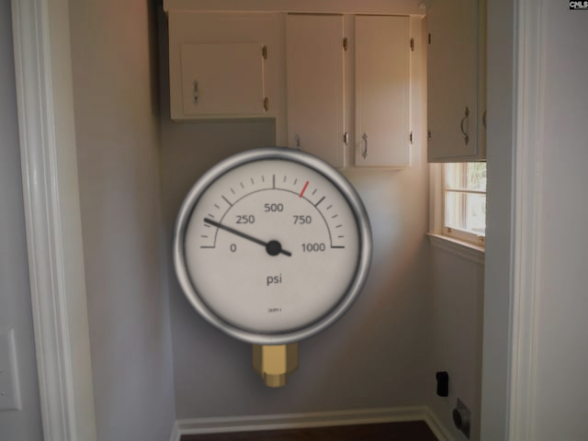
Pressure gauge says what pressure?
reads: 125 psi
